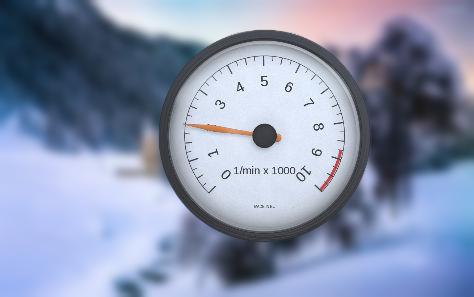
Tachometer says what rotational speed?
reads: 2000 rpm
